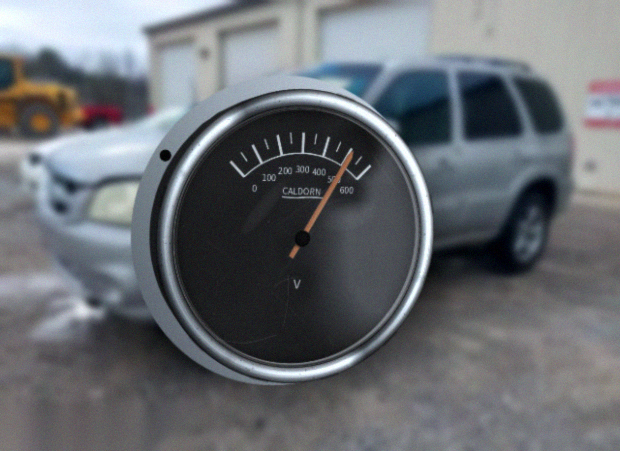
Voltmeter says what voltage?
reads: 500 V
